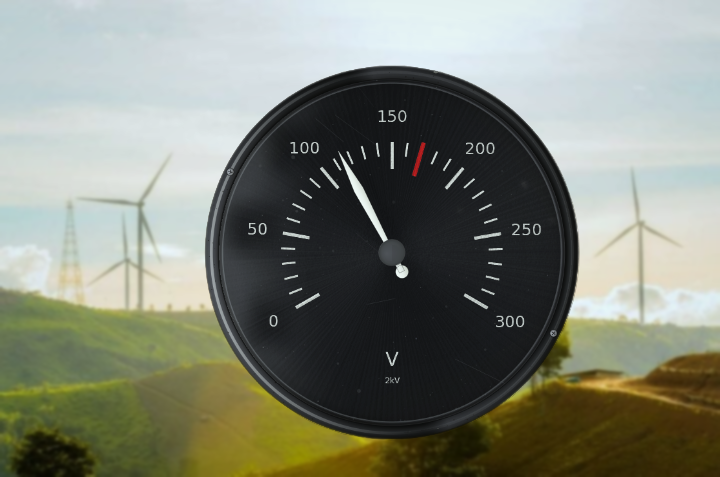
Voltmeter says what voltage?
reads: 115 V
